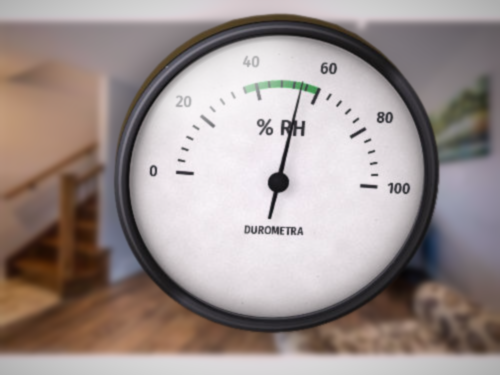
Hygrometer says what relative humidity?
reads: 54 %
